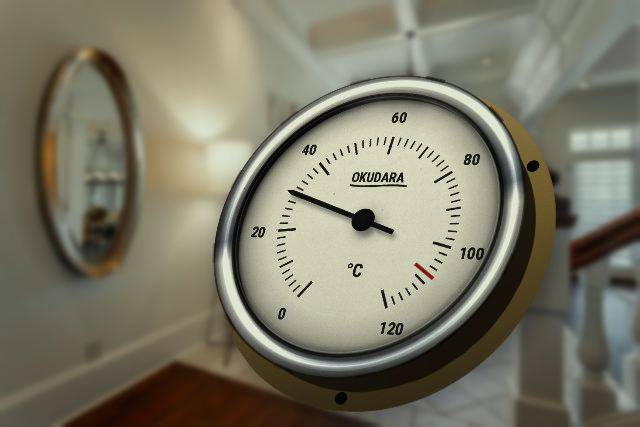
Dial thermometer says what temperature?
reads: 30 °C
